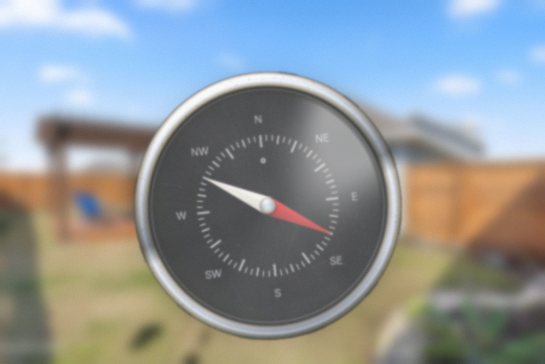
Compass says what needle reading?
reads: 120 °
